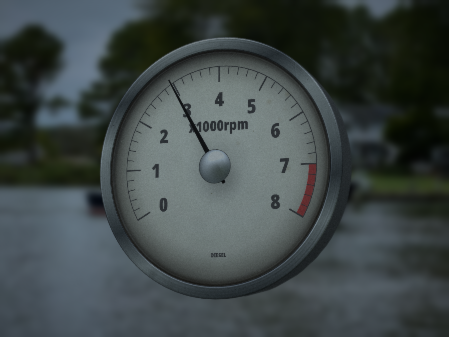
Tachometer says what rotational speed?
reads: 3000 rpm
